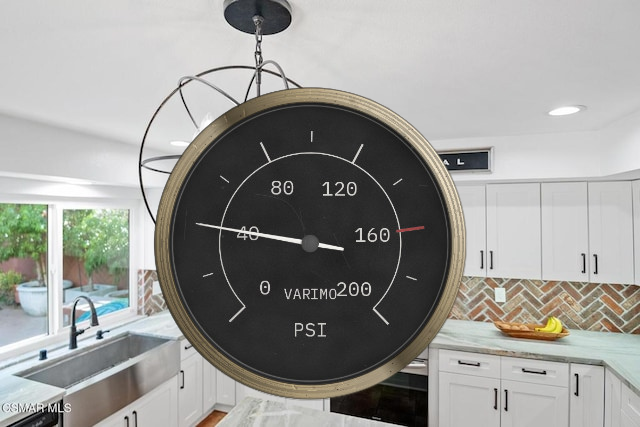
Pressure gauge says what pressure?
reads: 40 psi
